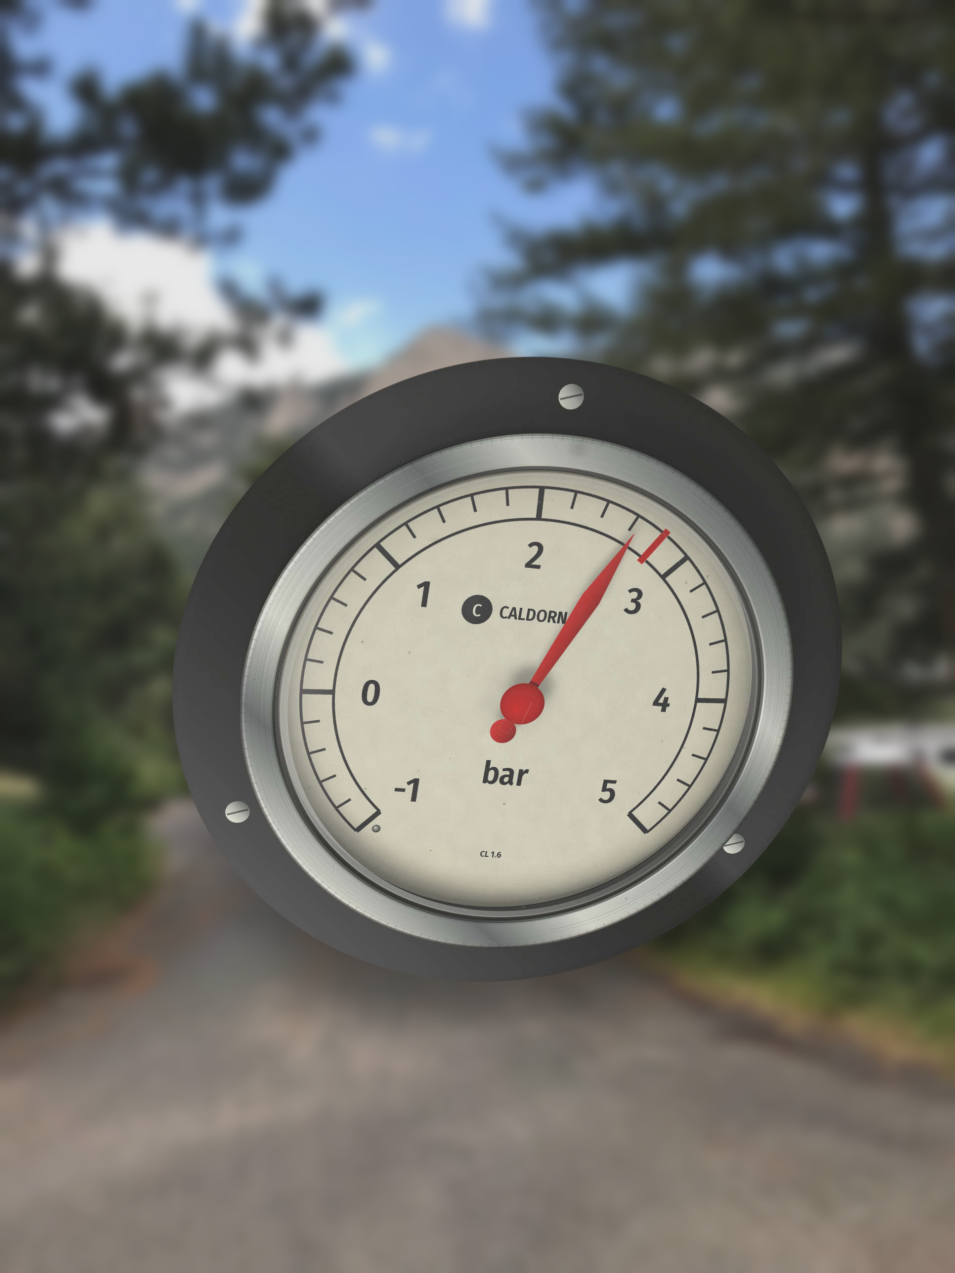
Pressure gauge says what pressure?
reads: 2.6 bar
